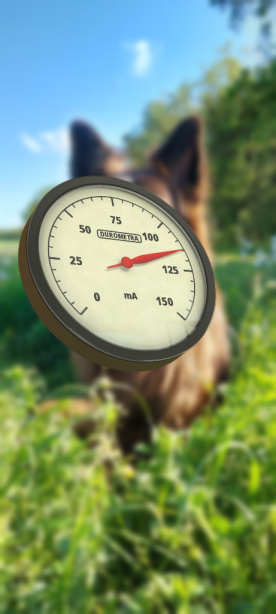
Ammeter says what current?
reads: 115 mA
